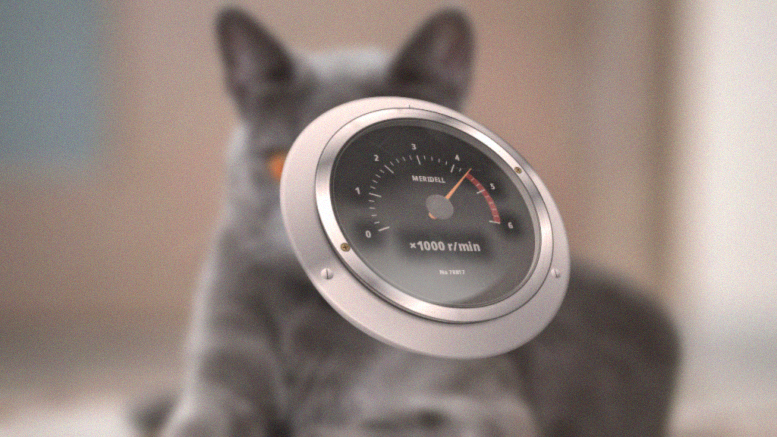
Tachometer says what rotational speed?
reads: 4400 rpm
